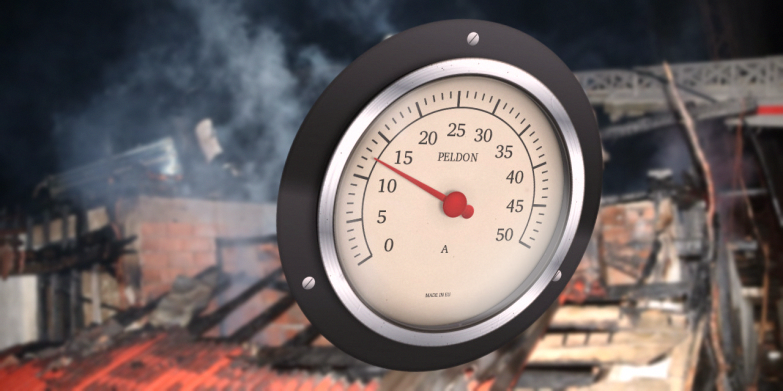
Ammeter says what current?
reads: 12.5 A
